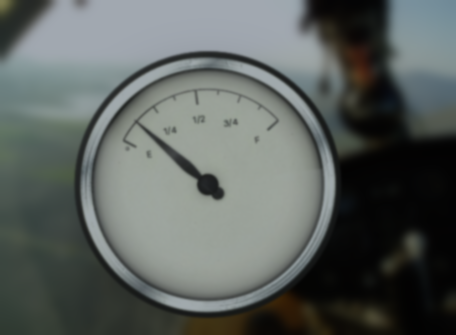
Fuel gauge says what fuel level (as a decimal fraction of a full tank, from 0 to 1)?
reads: 0.125
